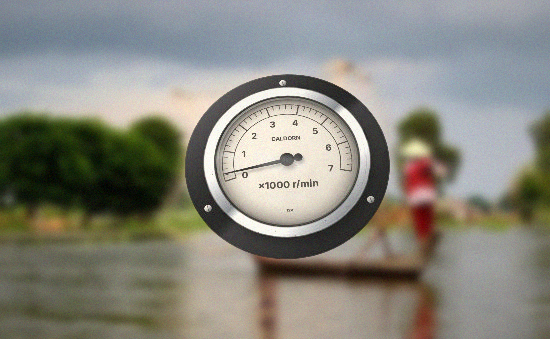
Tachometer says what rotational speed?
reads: 200 rpm
